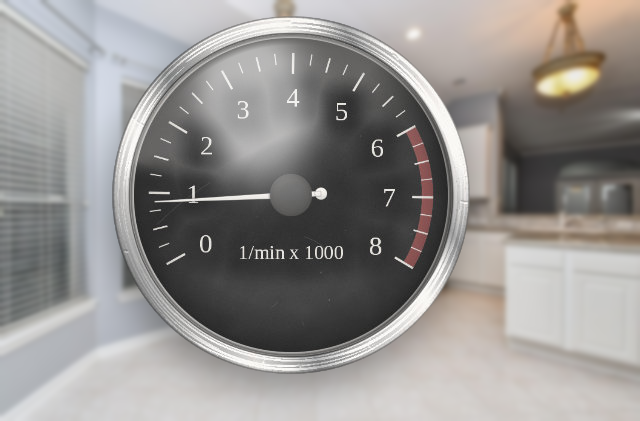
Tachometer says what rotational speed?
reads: 875 rpm
